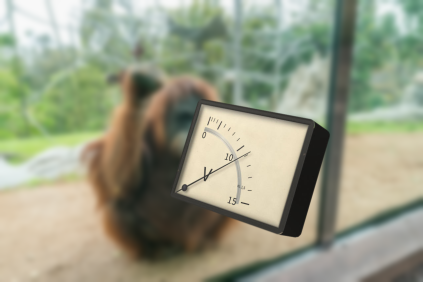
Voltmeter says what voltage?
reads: 11 V
